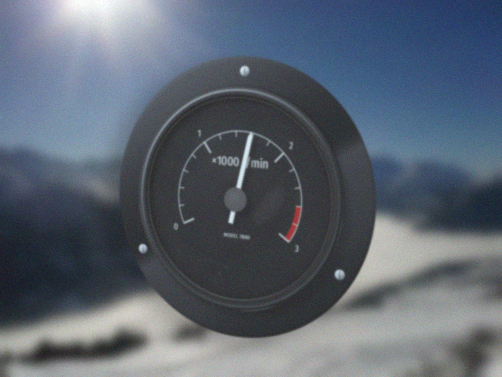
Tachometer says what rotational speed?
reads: 1600 rpm
